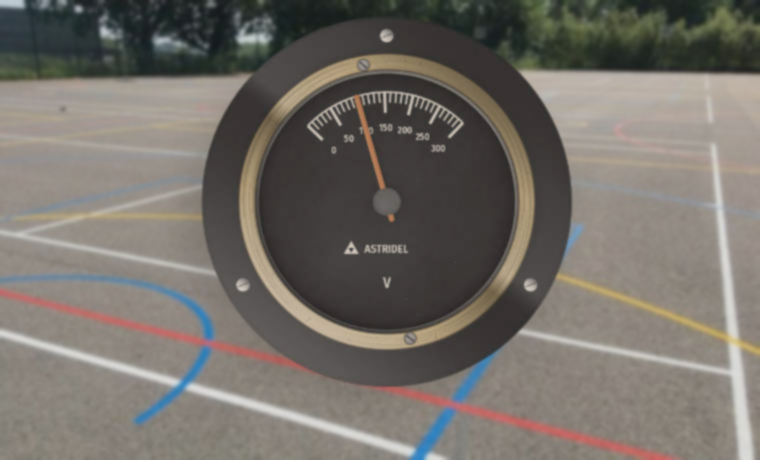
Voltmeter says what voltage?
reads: 100 V
